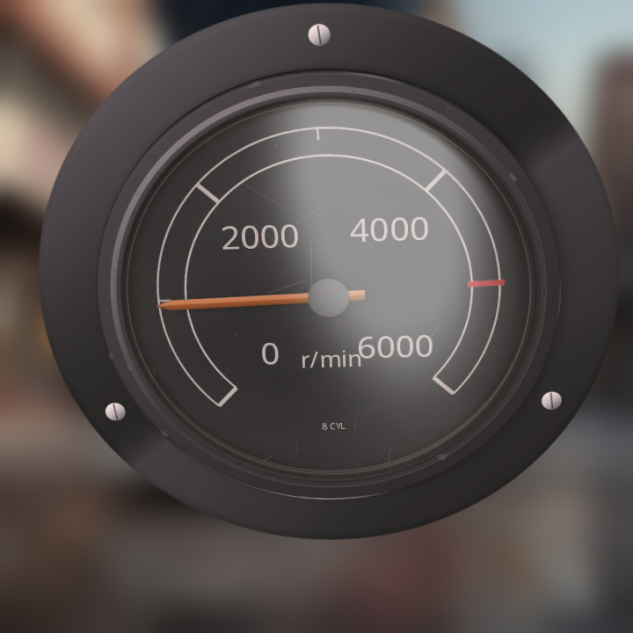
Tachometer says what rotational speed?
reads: 1000 rpm
